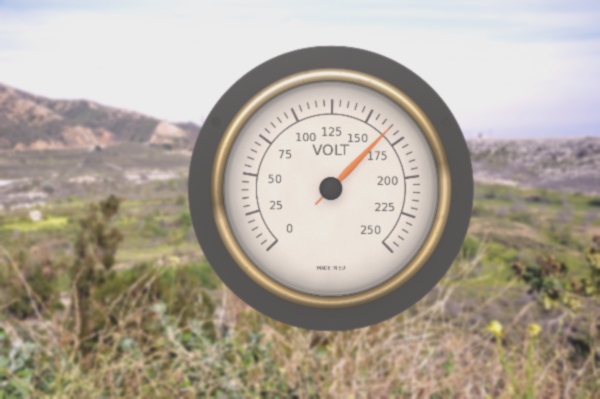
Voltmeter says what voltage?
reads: 165 V
